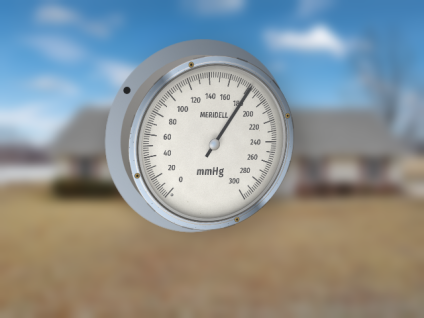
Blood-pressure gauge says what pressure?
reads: 180 mmHg
